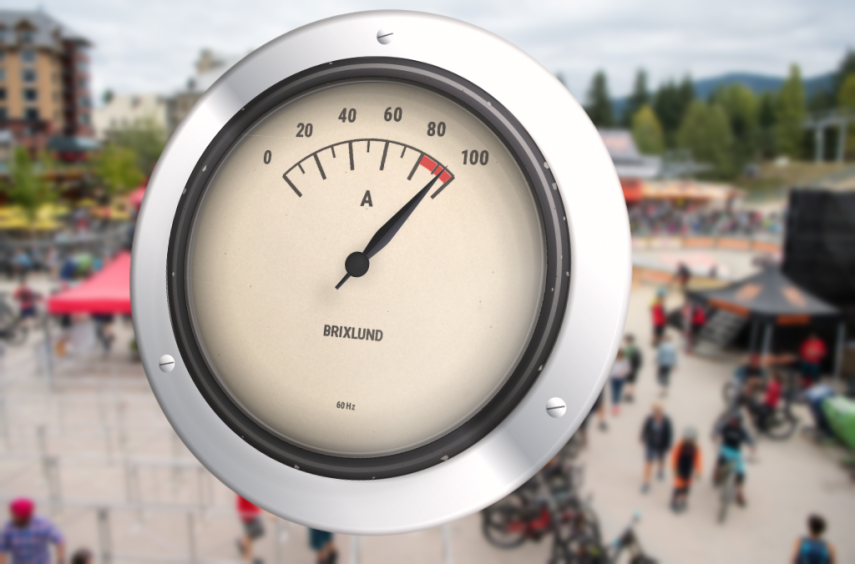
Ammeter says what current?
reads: 95 A
